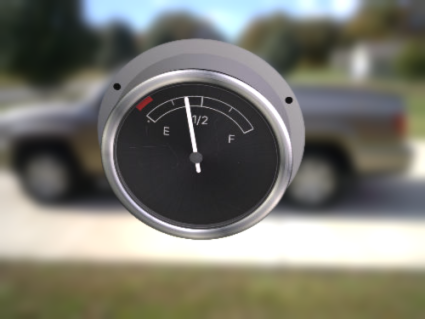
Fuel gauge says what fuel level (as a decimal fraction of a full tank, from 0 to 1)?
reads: 0.375
